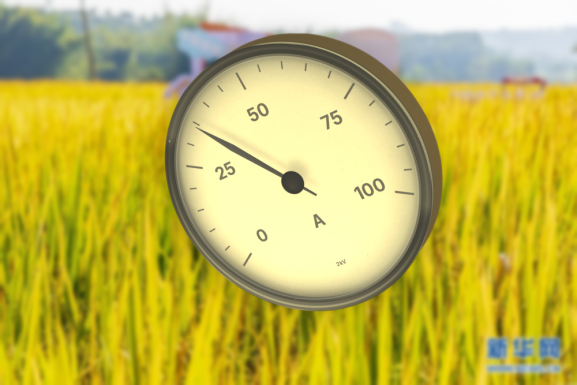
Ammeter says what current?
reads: 35 A
